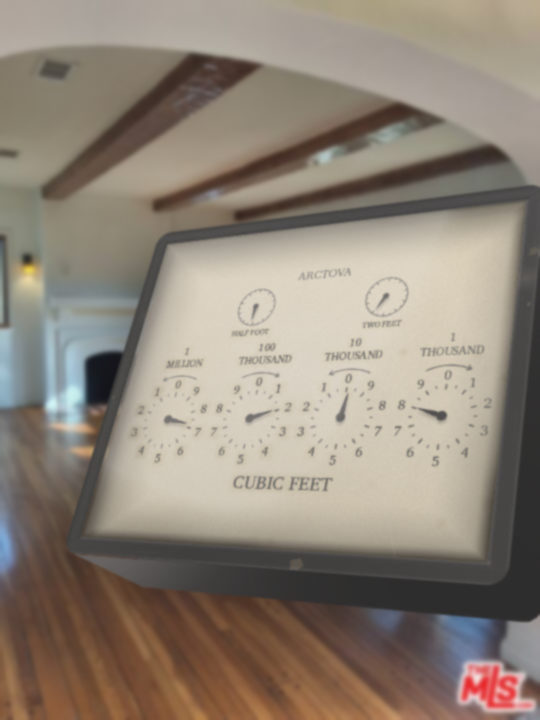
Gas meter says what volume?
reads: 719800 ft³
